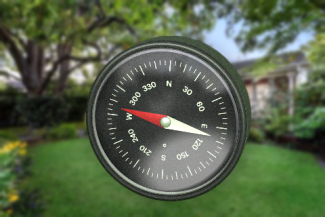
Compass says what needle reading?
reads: 280 °
